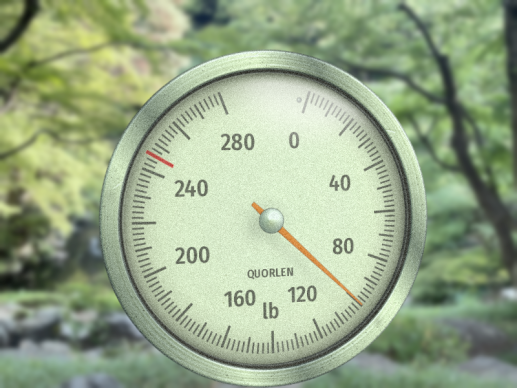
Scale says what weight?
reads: 100 lb
